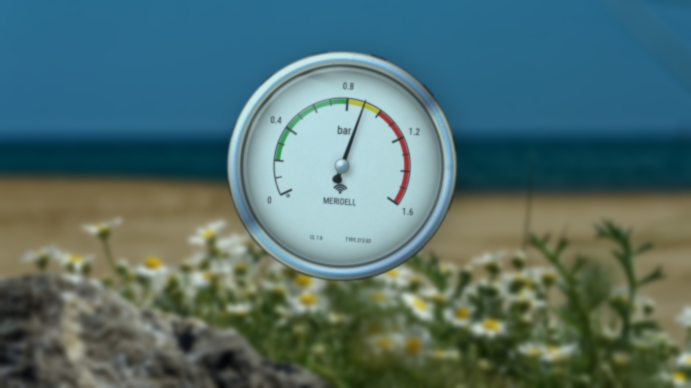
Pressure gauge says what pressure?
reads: 0.9 bar
